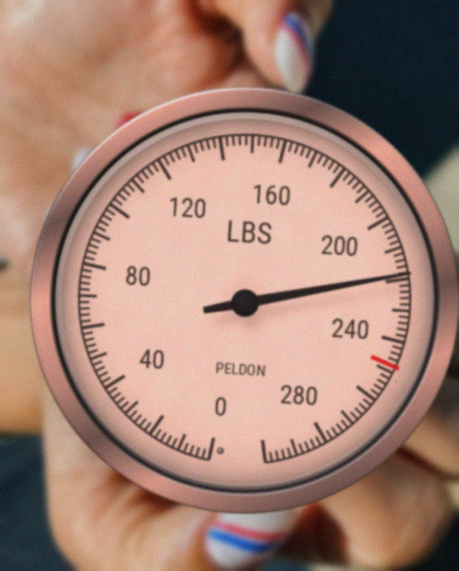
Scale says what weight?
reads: 218 lb
